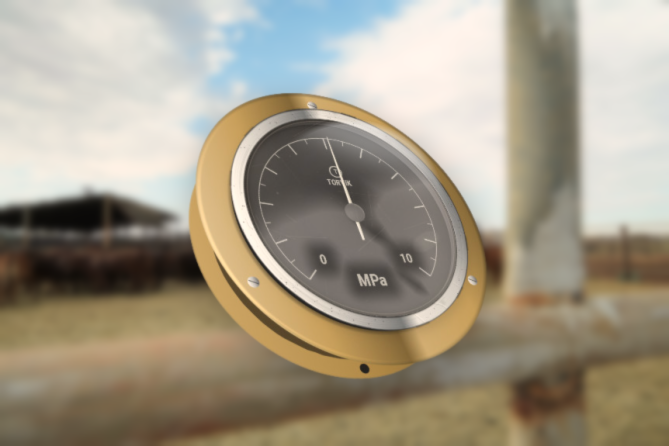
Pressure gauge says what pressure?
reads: 5 MPa
